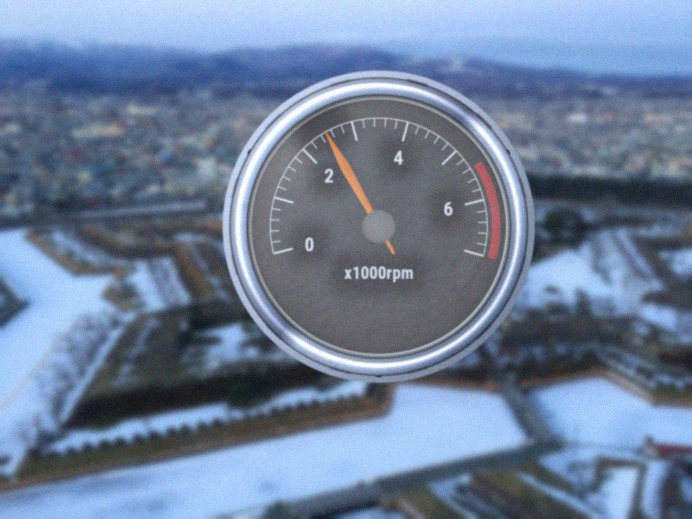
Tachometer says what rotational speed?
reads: 2500 rpm
